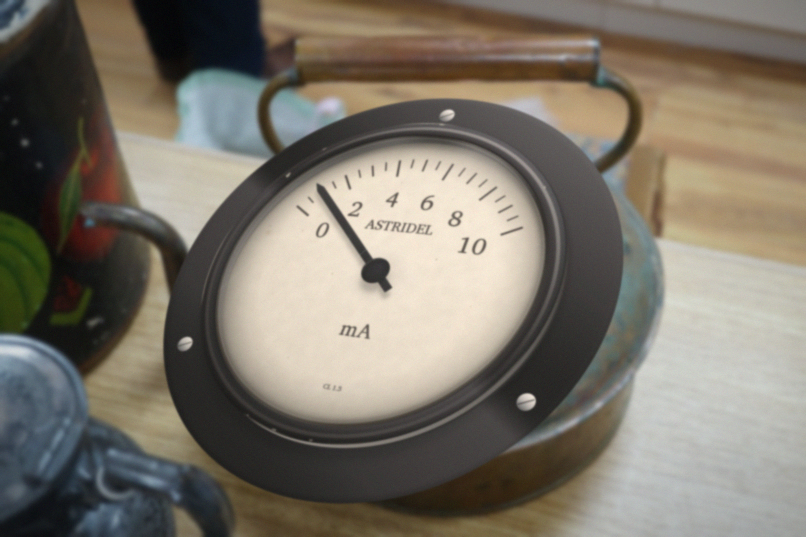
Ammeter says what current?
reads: 1 mA
